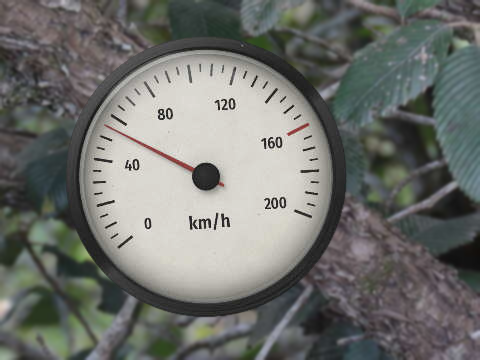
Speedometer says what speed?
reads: 55 km/h
